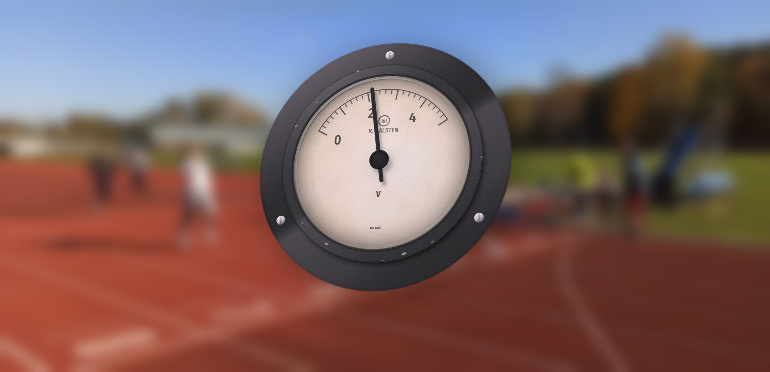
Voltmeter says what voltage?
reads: 2.2 V
